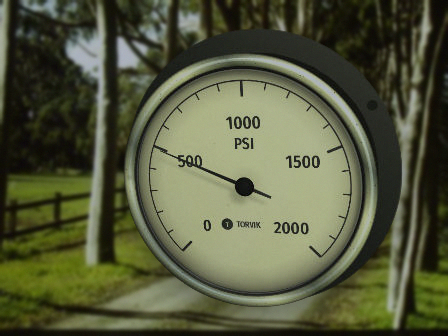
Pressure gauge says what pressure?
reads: 500 psi
